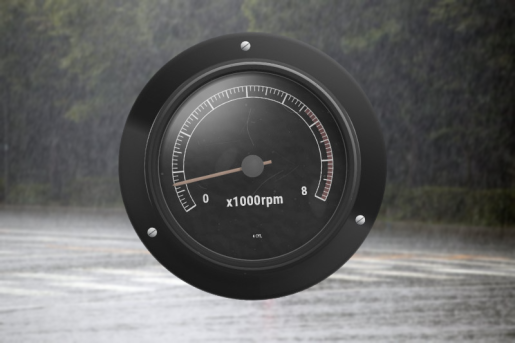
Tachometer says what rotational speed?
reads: 700 rpm
